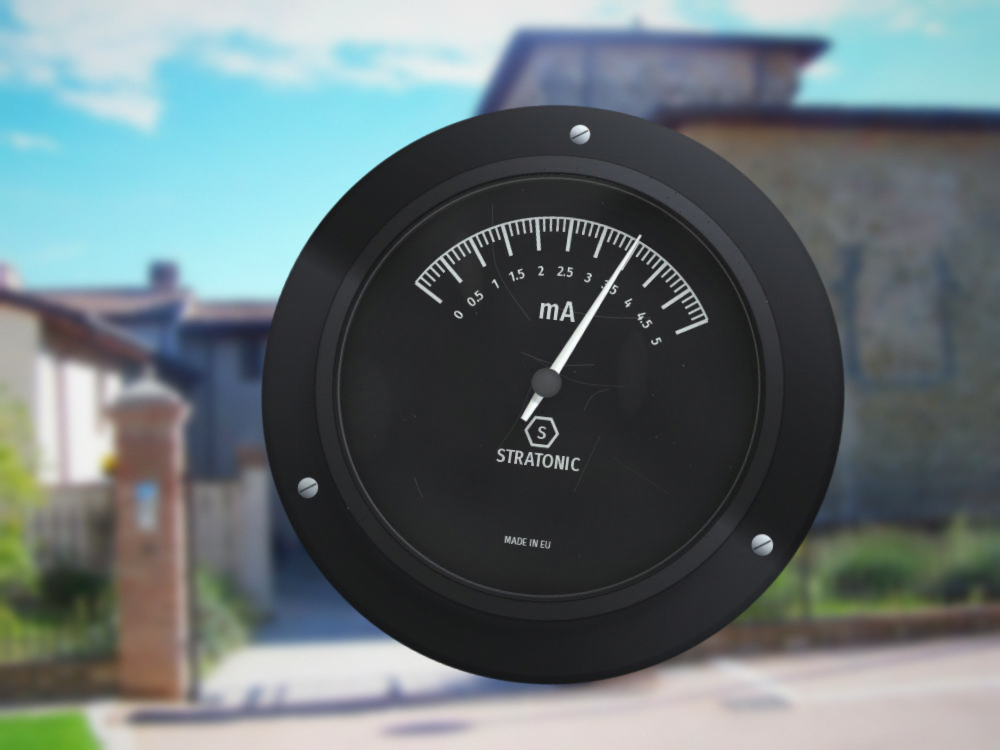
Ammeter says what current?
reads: 3.5 mA
